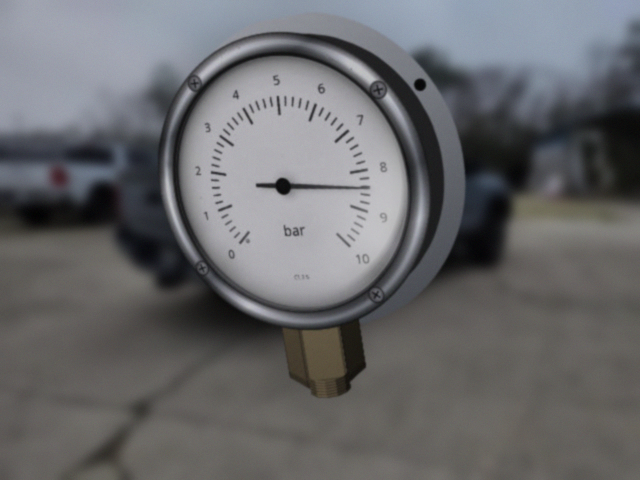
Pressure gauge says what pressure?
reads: 8.4 bar
